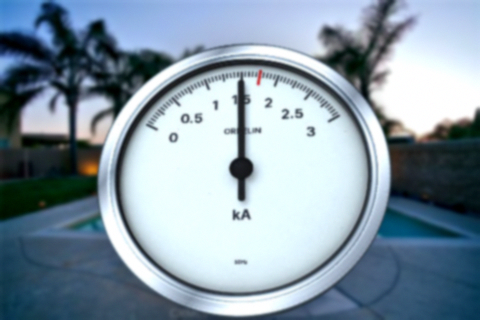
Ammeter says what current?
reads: 1.5 kA
